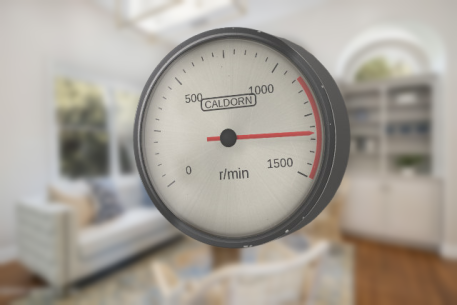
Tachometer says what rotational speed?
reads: 1325 rpm
